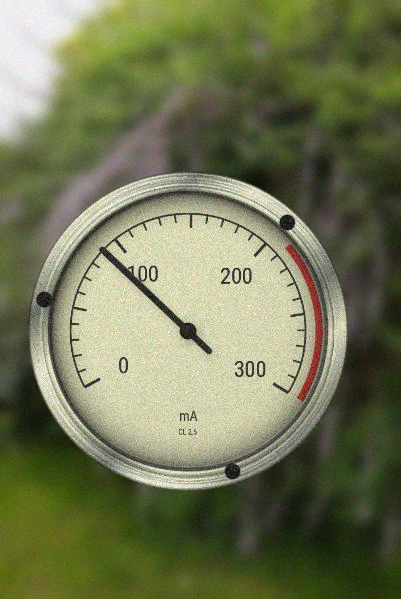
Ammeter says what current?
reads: 90 mA
